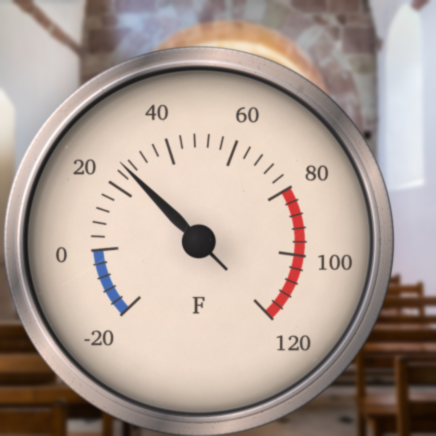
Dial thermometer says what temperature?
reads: 26 °F
